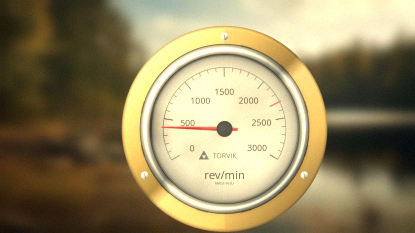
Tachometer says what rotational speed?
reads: 400 rpm
